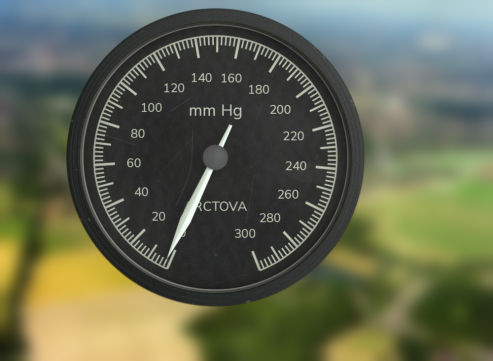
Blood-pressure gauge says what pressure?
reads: 2 mmHg
